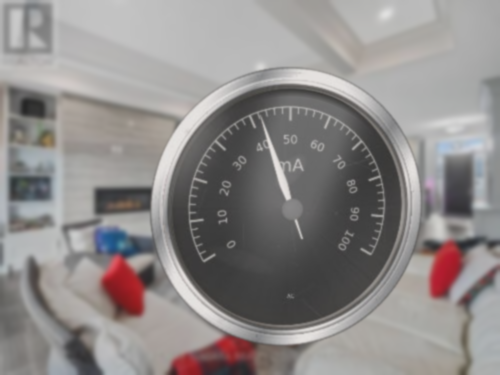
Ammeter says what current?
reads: 42 mA
